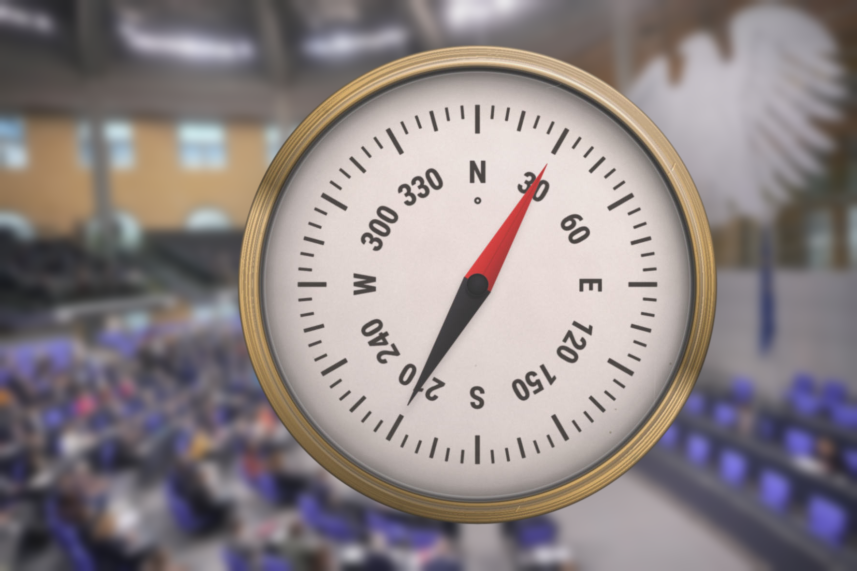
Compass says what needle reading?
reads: 30 °
